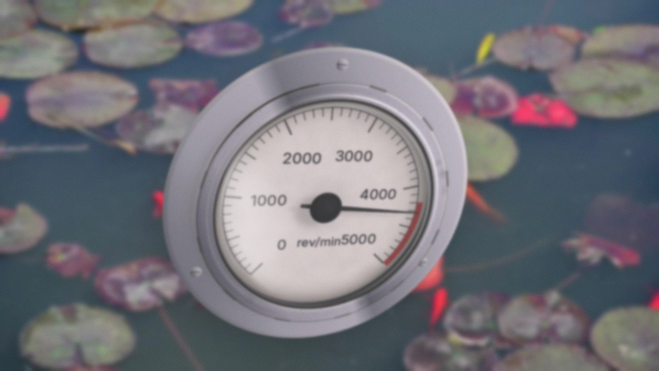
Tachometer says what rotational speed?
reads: 4300 rpm
